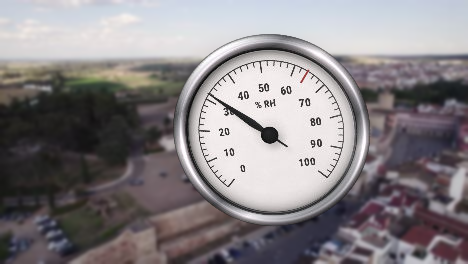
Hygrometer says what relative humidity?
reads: 32 %
